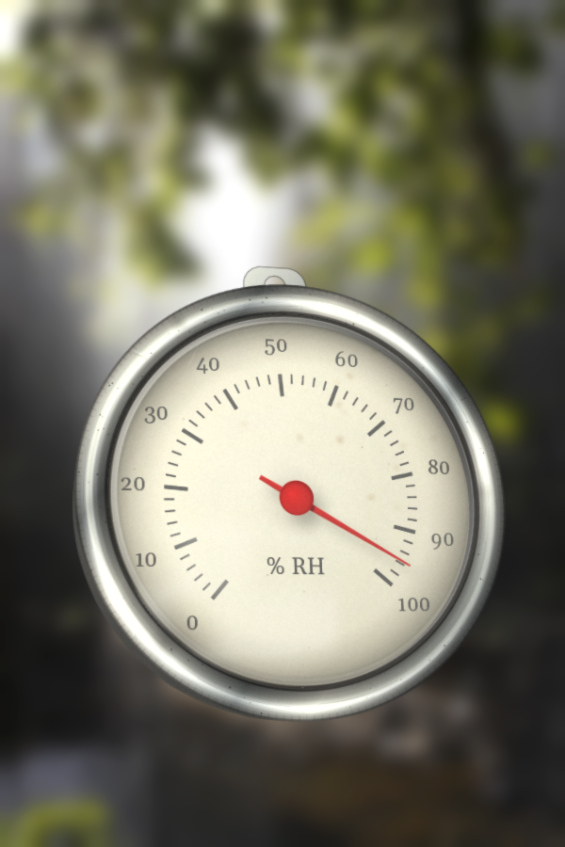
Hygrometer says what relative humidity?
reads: 96 %
